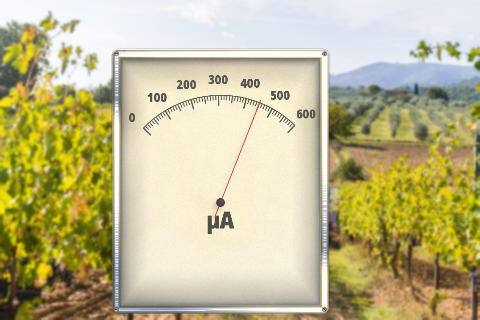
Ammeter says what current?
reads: 450 µA
